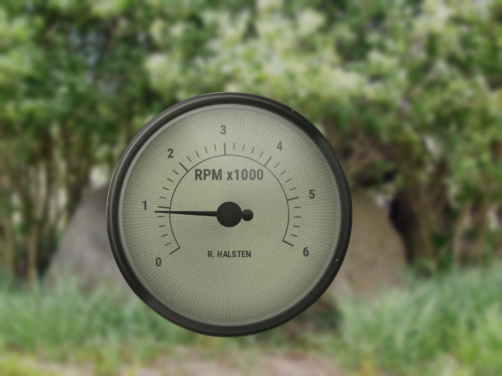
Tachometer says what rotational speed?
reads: 900 rpm
